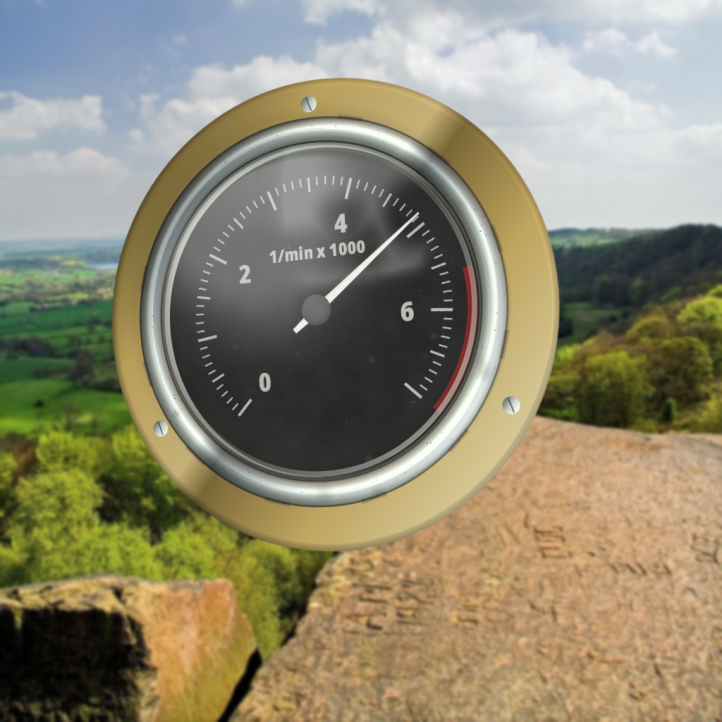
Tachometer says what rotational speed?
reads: 4900 rpm
